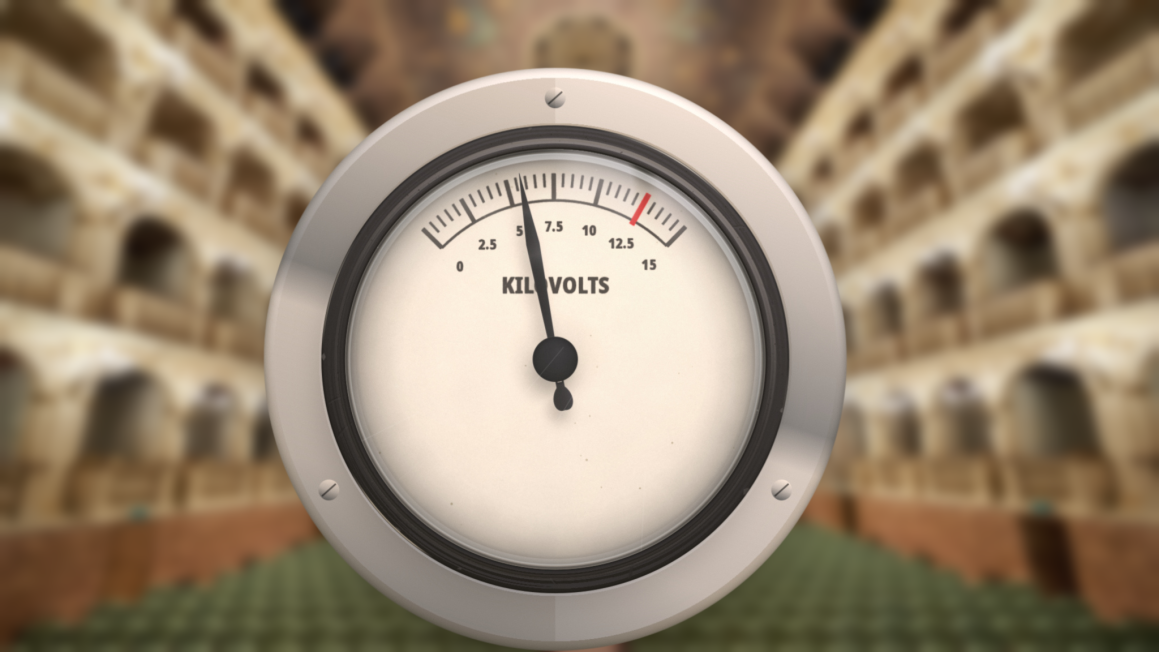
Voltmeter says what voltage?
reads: 5.75 kV
